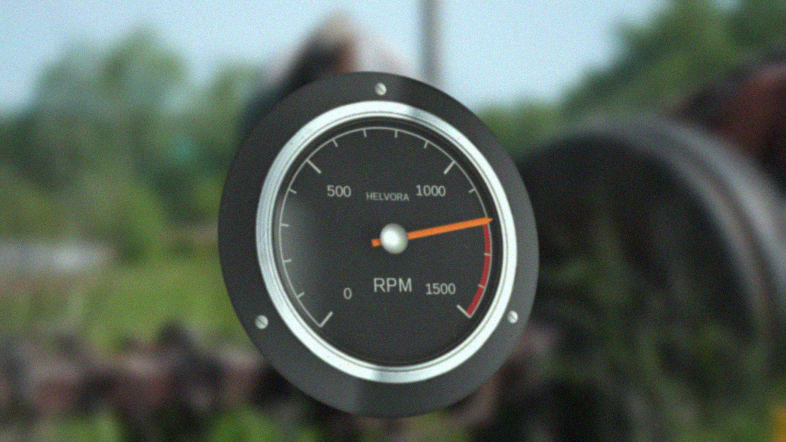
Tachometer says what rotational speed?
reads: 1200 rpm
